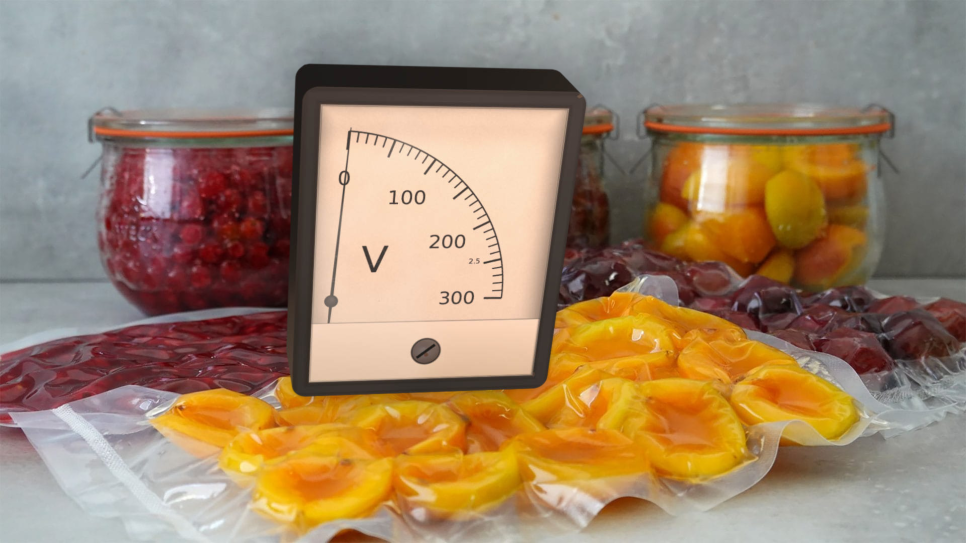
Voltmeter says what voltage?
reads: 0 V
